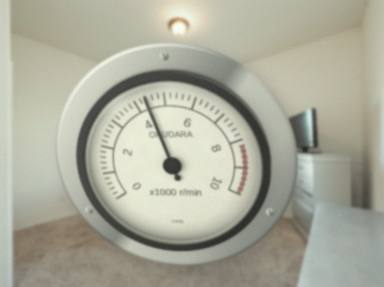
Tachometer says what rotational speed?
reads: 4400 rpm
